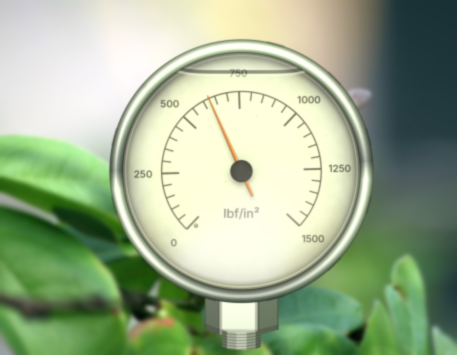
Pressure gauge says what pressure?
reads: 625 psi
